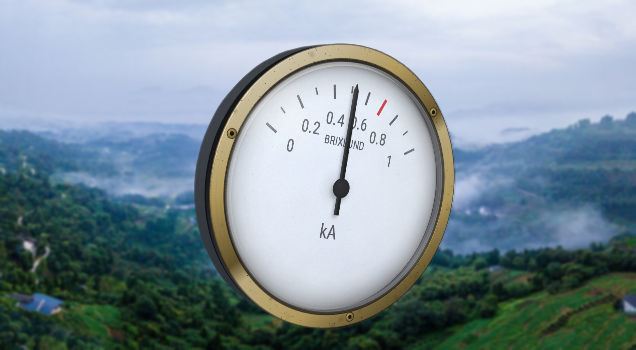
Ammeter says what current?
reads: 0.5 kA
